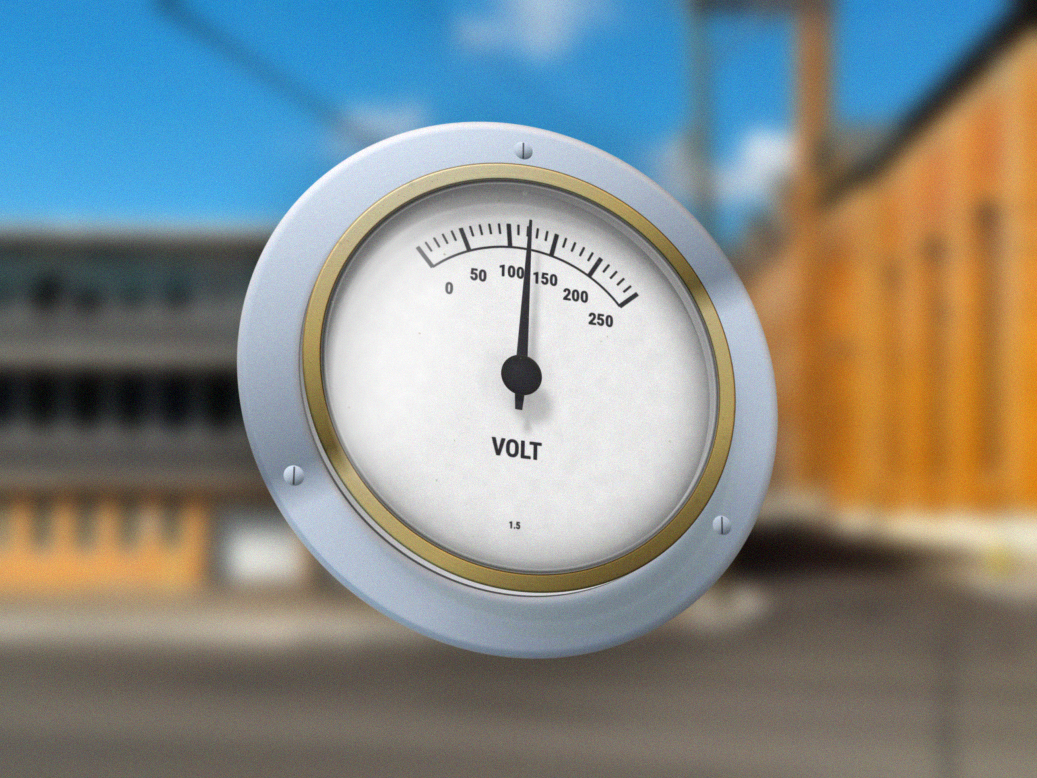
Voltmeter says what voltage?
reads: 120 V
